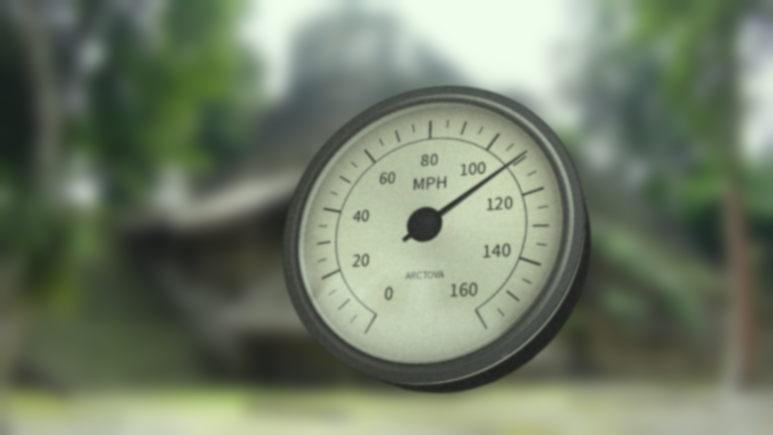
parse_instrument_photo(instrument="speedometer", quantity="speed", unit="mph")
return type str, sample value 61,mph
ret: 110,mph
